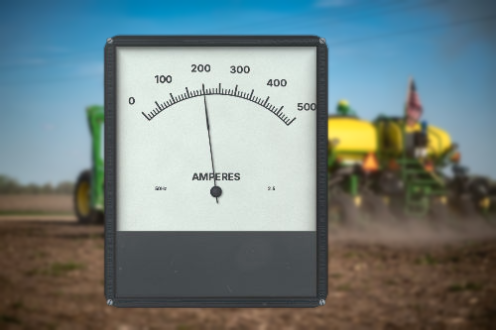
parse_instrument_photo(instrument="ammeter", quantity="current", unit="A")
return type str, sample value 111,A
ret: 200,A
